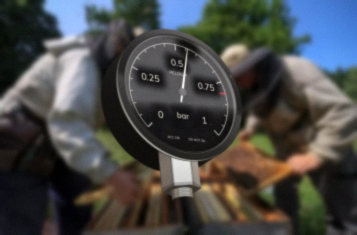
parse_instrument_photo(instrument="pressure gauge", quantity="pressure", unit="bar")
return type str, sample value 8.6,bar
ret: 0.55,bar
